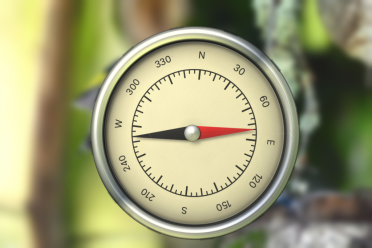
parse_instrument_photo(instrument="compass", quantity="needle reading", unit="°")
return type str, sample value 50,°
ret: 80,°
